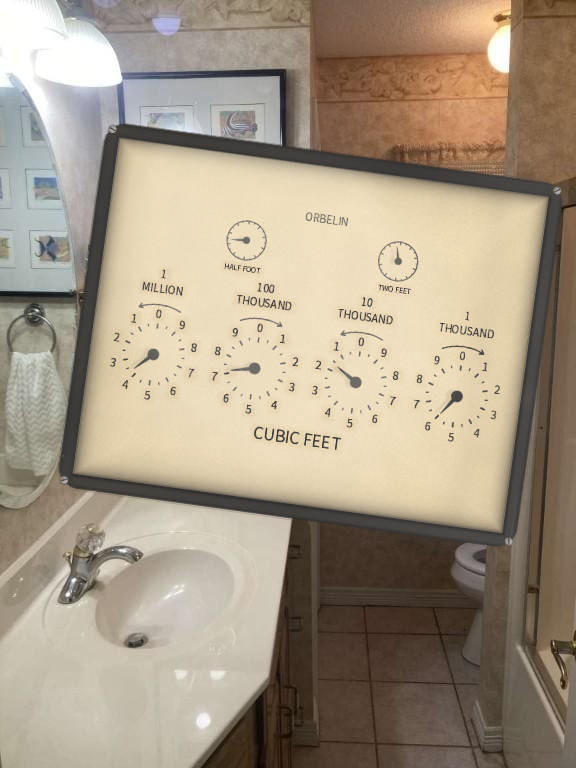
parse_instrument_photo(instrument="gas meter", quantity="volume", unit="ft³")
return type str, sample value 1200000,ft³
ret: 371600,ft³
